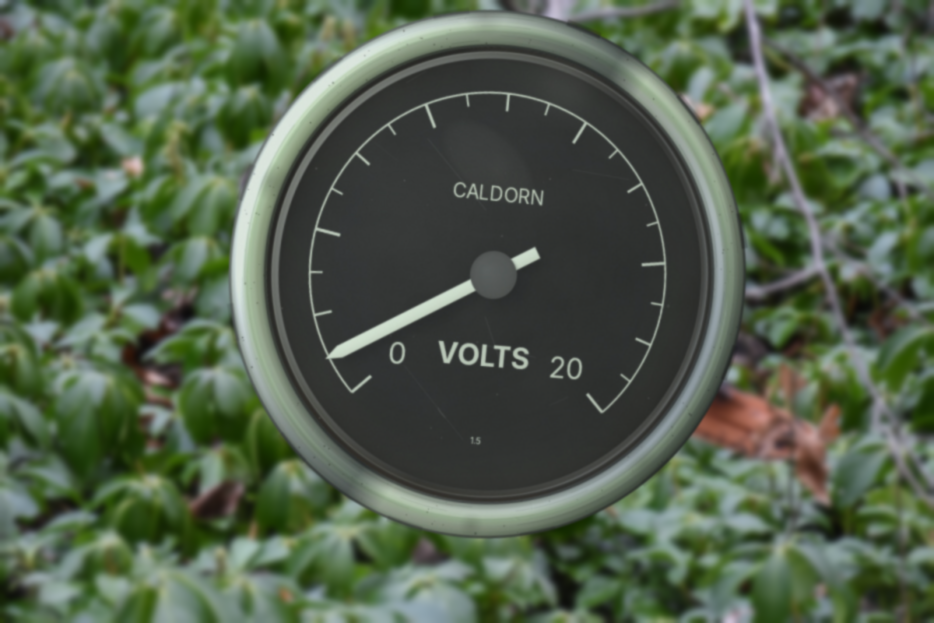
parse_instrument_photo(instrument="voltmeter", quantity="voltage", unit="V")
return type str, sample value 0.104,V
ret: 1,V
